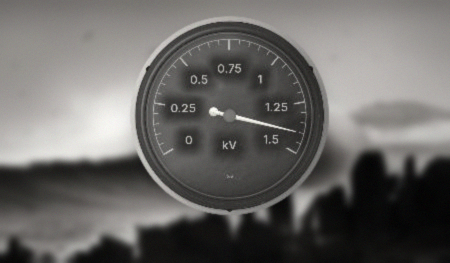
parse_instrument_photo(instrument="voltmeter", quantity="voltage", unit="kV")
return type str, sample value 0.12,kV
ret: 1.4,kV
